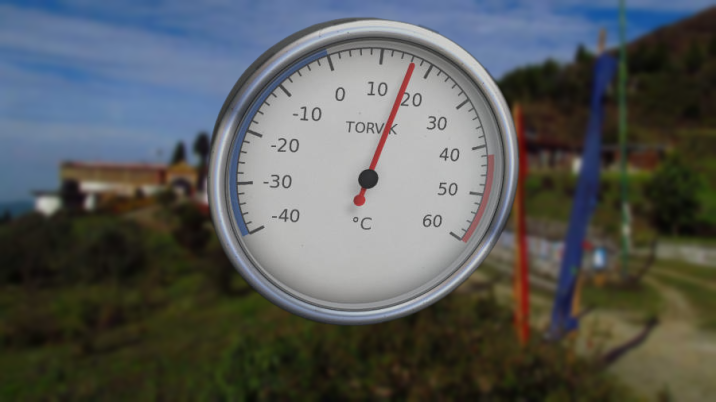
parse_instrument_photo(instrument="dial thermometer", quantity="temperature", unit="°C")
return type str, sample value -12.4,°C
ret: 16,°C
